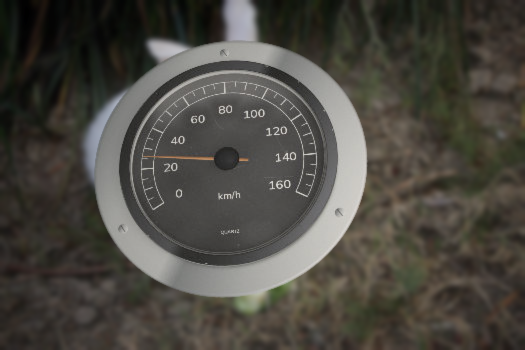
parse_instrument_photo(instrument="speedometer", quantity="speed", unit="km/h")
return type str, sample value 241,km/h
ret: 25,km/h
